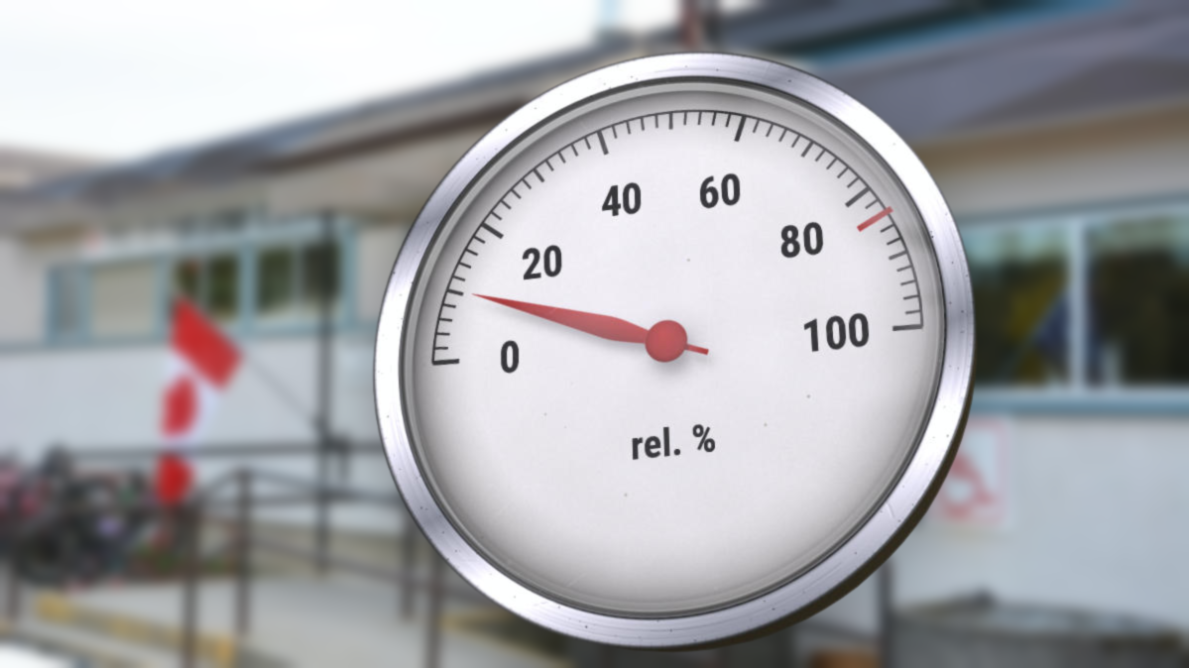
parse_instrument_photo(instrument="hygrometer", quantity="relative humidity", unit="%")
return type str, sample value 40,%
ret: 10,%
